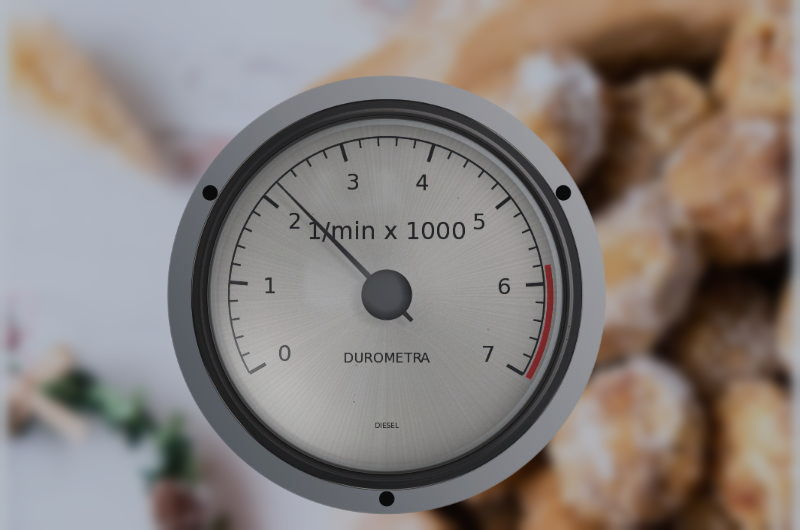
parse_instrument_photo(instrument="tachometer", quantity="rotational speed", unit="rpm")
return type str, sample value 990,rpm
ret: 2200,rpm
